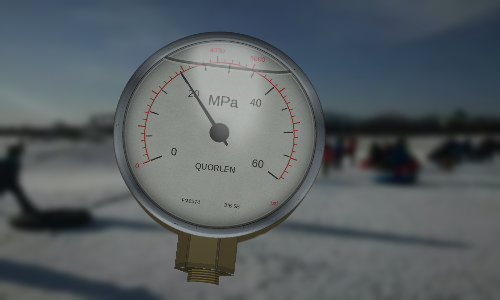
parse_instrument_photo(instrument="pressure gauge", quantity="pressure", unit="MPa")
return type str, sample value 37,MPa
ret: 20,MPa
